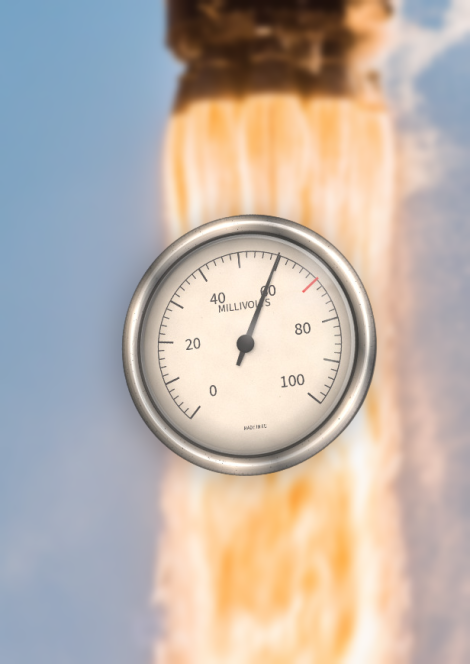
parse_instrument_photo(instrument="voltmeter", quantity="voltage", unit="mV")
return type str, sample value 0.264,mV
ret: 60,mV
